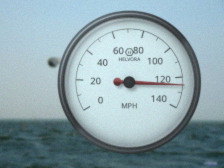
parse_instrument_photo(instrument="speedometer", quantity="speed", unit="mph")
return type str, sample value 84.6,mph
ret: 125,mph
